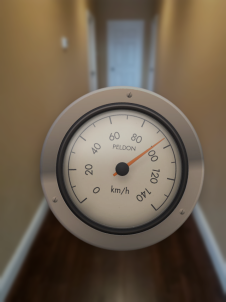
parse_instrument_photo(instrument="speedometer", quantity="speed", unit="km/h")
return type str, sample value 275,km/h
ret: 95,km/h
